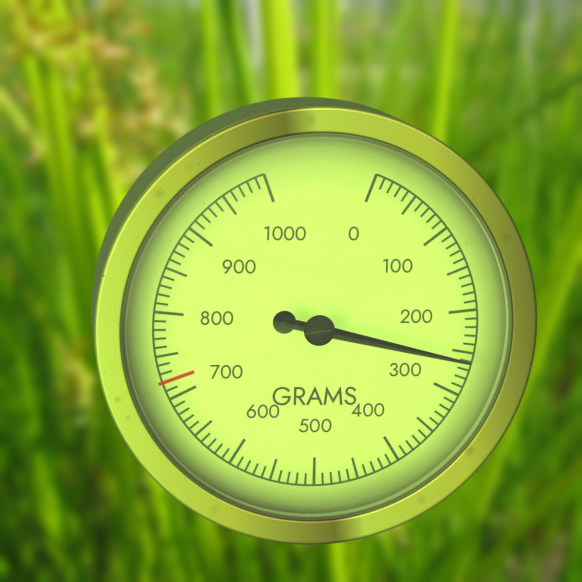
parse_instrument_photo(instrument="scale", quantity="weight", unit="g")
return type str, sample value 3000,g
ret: 260,g
